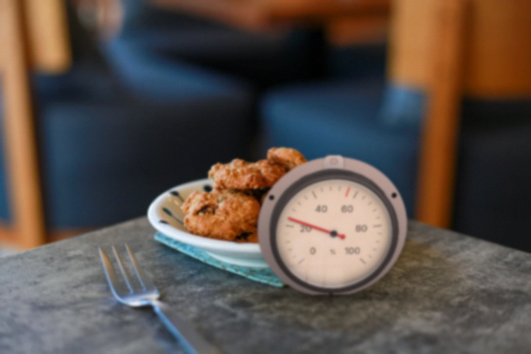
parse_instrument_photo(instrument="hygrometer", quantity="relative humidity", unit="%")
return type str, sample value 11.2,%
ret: 24,%
